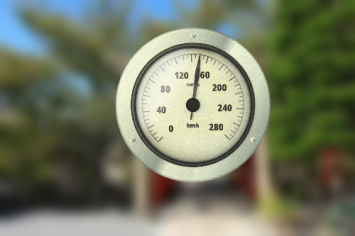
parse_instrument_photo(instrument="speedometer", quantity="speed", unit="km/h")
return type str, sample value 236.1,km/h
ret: 150,km/h
